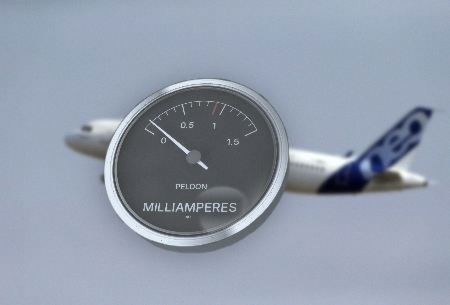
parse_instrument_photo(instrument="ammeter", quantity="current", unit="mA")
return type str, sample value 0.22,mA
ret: 0.1,mA
